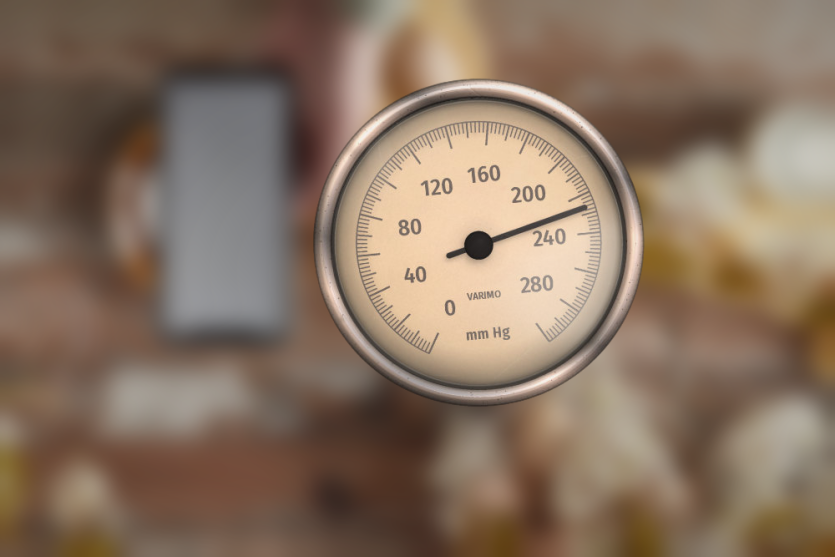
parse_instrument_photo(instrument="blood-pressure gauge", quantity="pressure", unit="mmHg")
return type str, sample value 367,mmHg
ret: 226,mmHg
